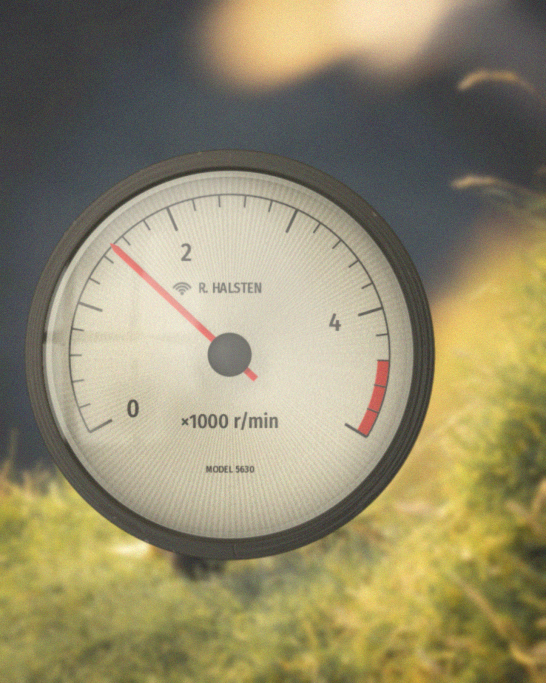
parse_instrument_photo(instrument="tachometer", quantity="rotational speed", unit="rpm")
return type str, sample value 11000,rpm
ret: 1500,rpm
